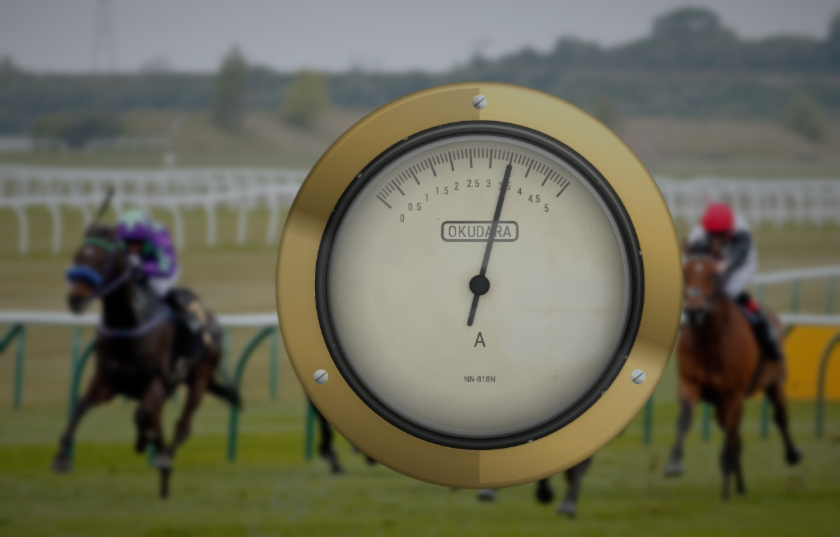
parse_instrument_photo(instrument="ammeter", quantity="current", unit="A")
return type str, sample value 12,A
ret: 3.5,A
